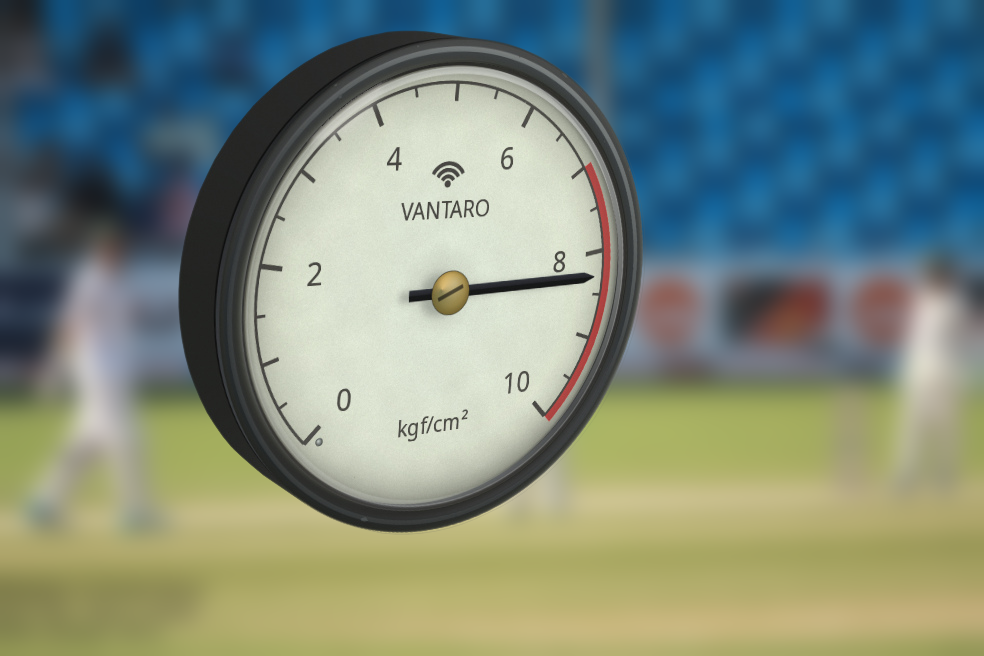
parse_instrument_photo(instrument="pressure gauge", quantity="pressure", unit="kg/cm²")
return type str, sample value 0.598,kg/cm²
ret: 8.25,kg/cm²
